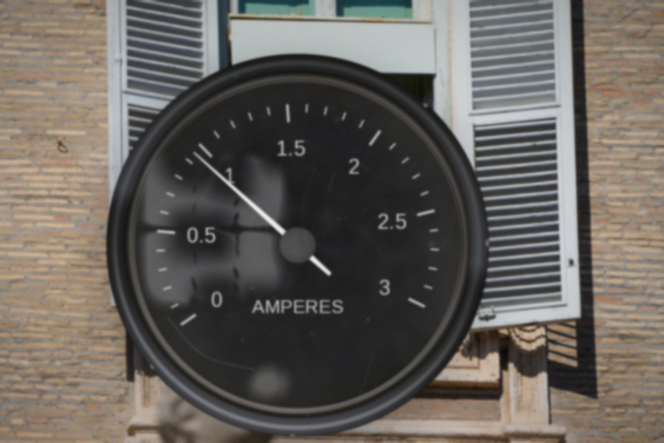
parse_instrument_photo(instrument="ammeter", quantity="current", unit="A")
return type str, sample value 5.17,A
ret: 0.95,A
